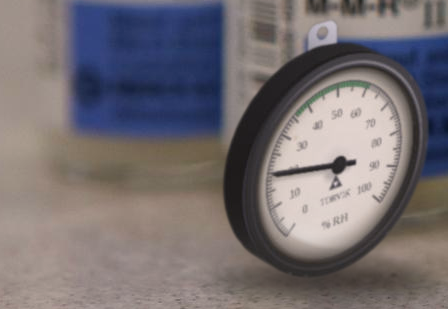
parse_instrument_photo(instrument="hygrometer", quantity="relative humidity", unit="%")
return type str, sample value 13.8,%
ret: 20,%
